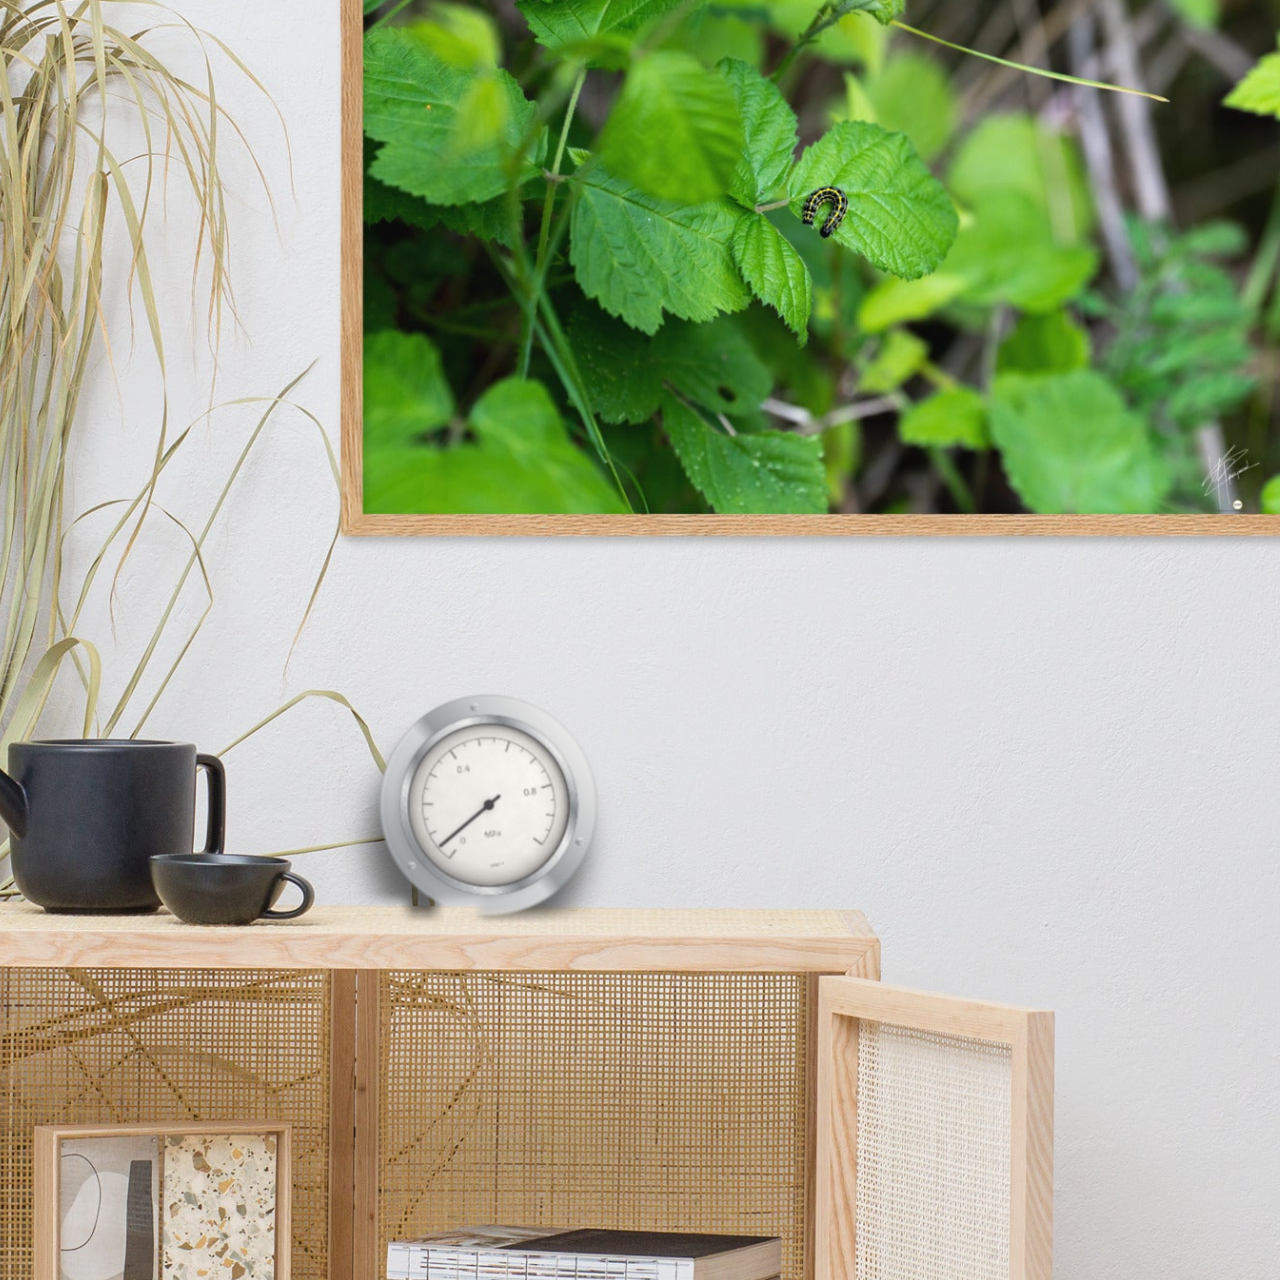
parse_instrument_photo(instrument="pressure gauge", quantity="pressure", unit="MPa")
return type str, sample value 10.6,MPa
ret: 0.05,MPa
